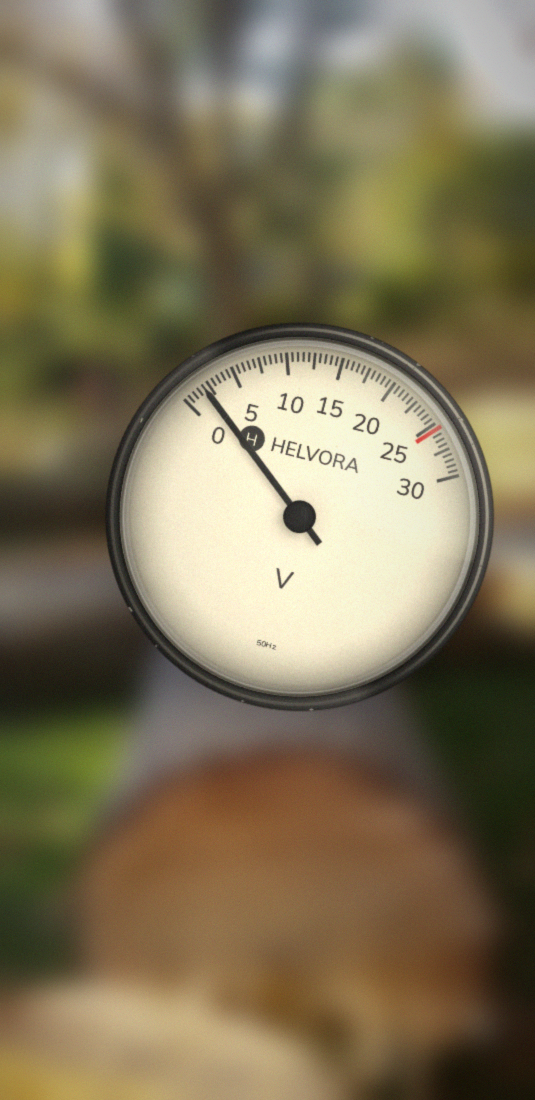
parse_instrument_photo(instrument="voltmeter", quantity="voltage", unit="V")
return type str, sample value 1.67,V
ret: 2,V
